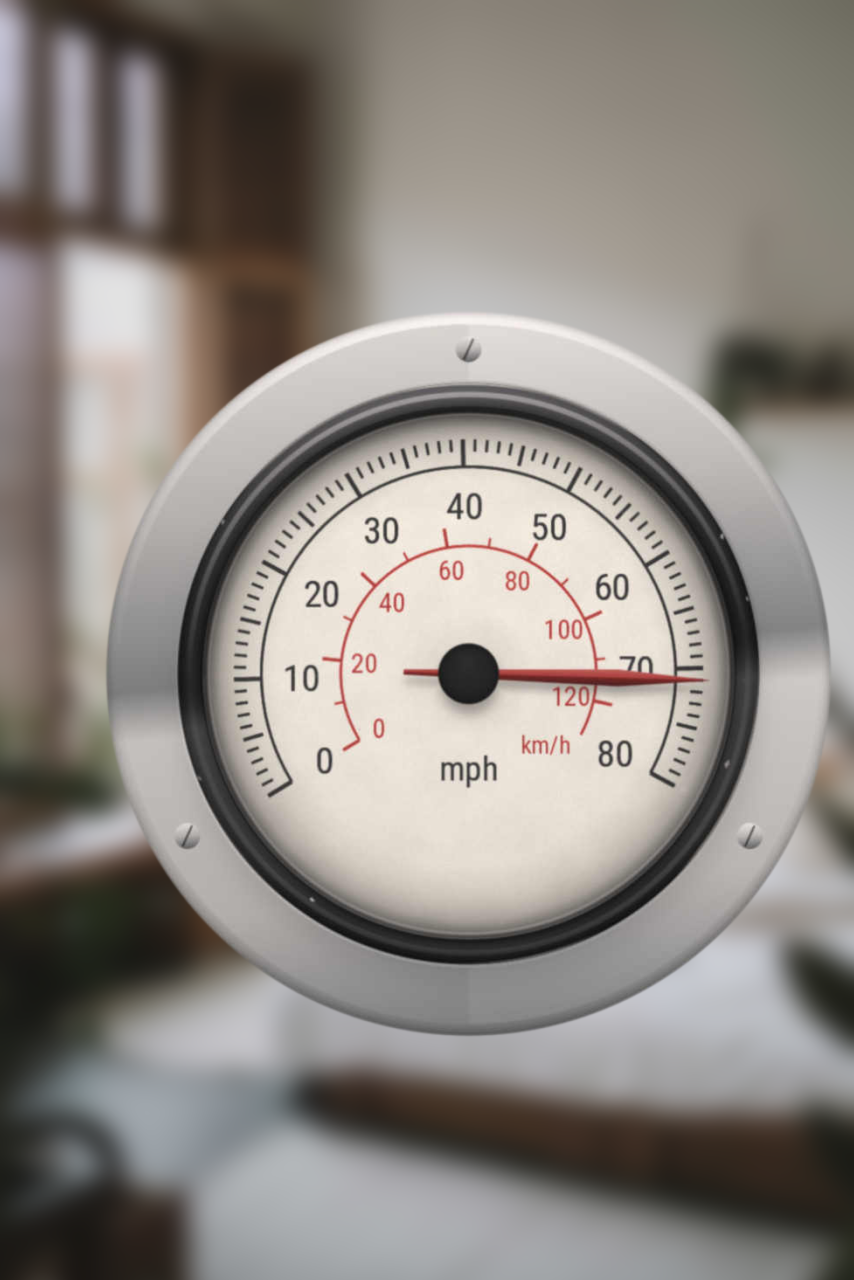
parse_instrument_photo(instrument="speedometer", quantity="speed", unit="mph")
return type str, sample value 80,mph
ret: 71,mph
